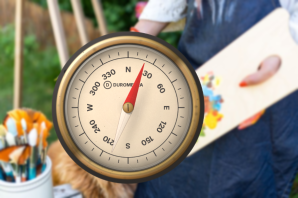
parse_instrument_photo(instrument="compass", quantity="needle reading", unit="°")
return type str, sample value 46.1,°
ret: 20,°
